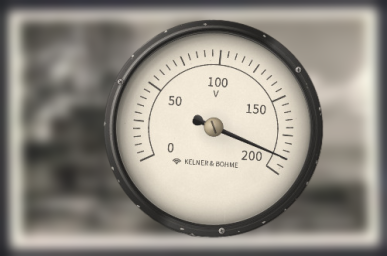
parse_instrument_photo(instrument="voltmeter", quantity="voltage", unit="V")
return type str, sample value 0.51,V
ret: 190,V
